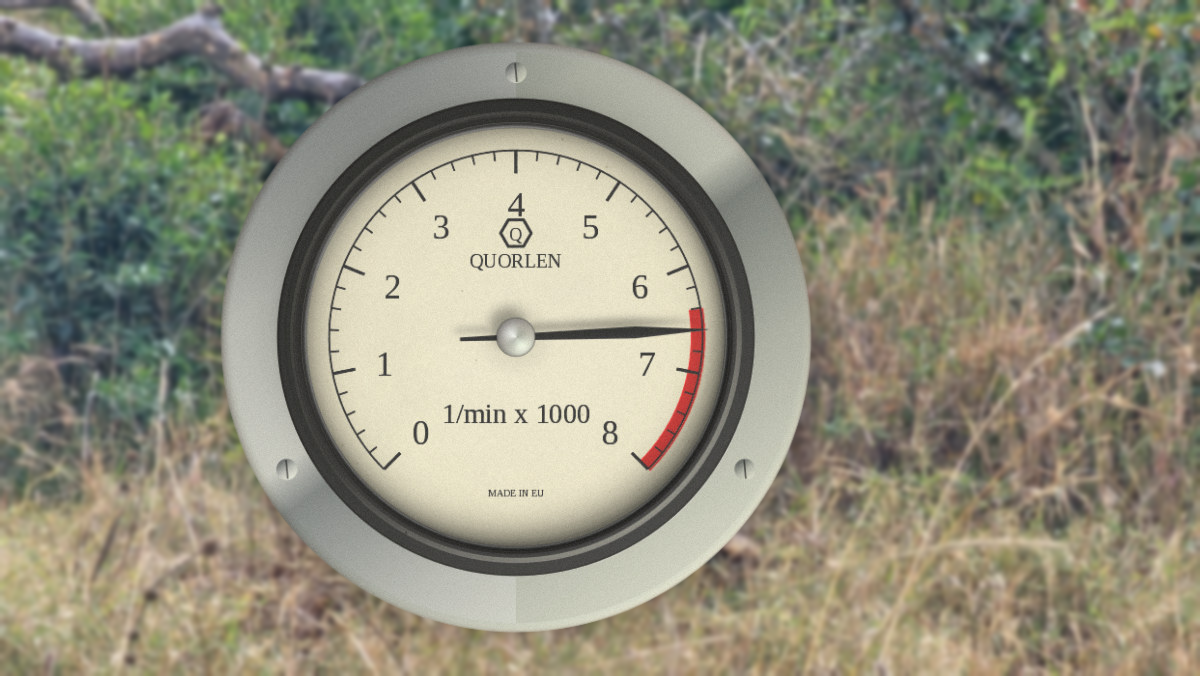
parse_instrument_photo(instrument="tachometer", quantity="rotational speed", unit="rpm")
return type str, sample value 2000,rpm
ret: 6600,rpm
